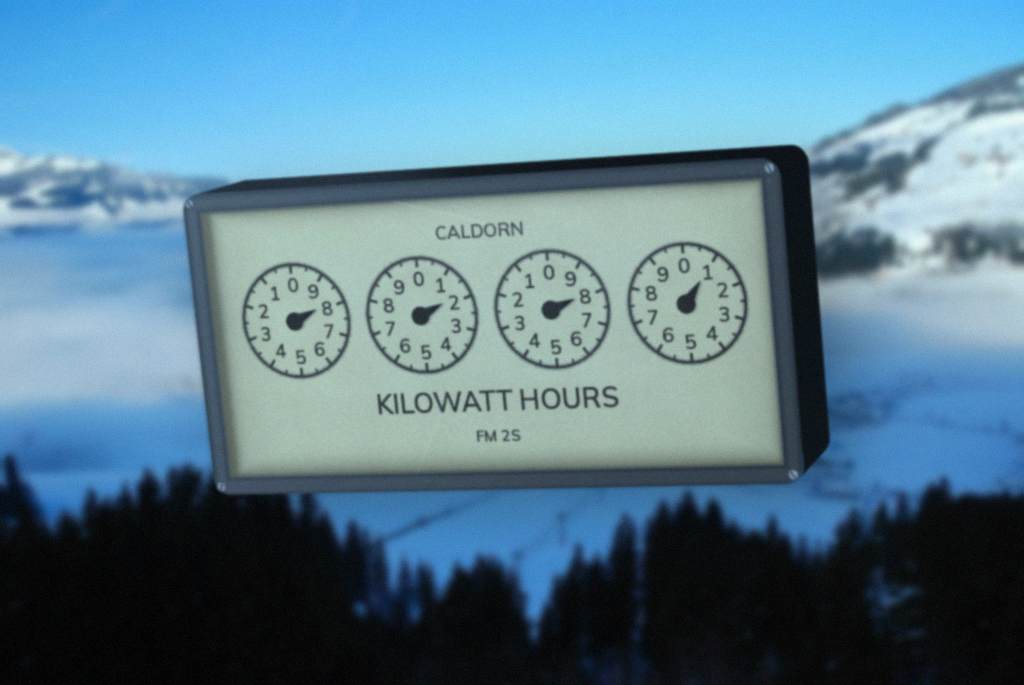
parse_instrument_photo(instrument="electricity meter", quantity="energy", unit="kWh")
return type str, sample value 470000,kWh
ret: 8181,kWh
